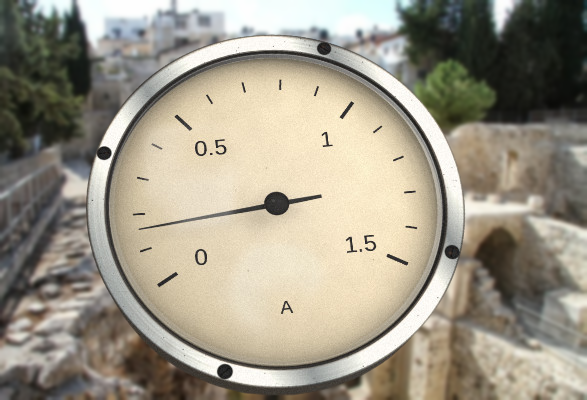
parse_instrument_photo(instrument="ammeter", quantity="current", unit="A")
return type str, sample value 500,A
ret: 0.15,A
